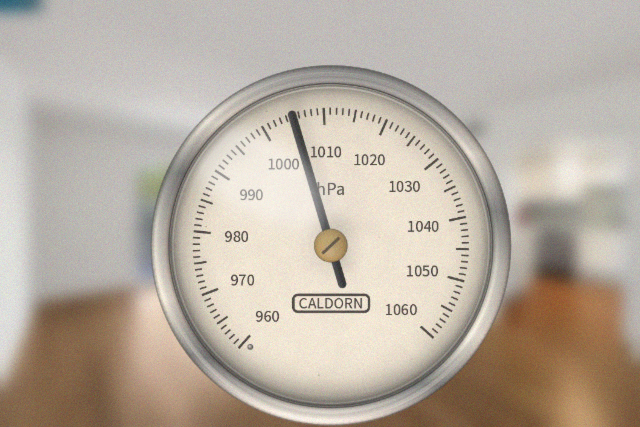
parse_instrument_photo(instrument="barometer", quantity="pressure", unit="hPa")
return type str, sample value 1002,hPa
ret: 1005,hPa
